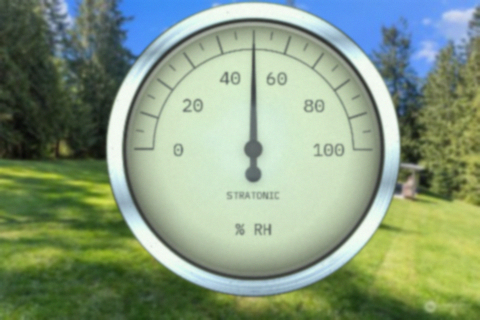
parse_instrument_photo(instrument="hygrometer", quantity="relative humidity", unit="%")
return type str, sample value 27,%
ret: 50,%
